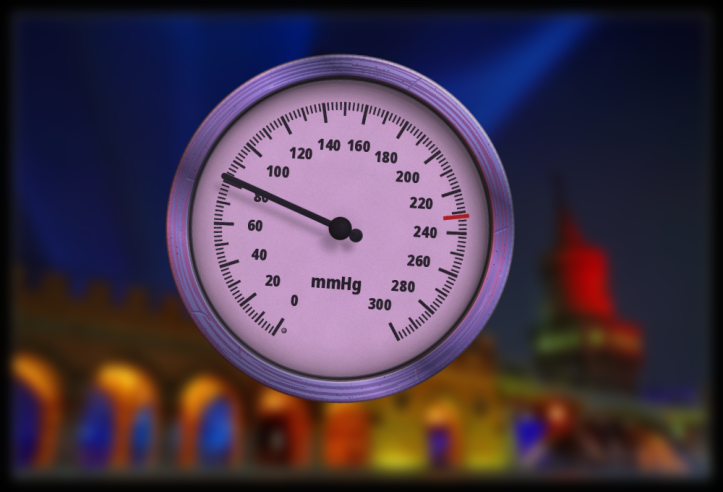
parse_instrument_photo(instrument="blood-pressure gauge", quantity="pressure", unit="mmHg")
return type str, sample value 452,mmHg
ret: 82,mmHg
